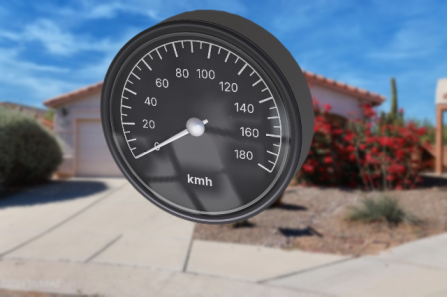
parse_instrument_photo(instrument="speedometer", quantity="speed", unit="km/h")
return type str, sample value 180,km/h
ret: 0,km/h
